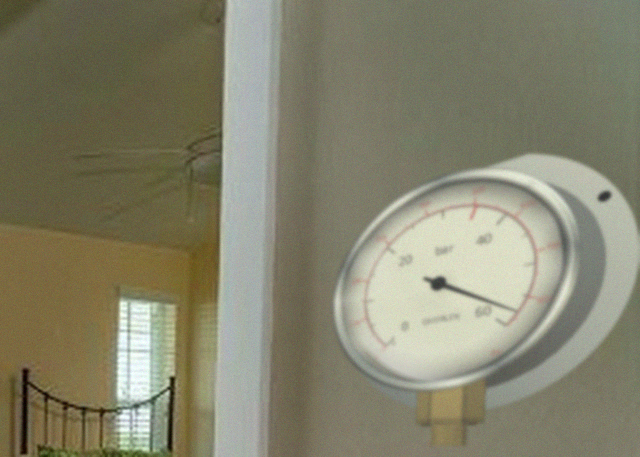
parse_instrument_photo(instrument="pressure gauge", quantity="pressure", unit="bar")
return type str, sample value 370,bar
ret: 57.5,bar
